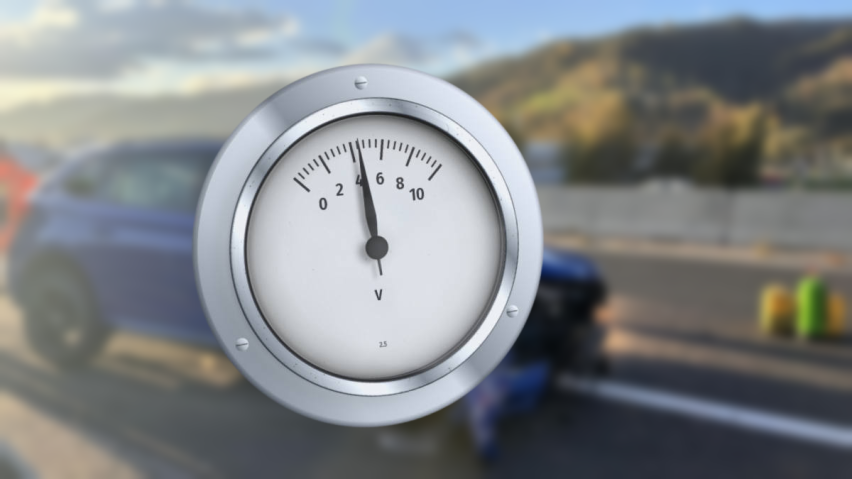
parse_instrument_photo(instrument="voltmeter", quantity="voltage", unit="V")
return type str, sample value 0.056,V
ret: 4.4,V
